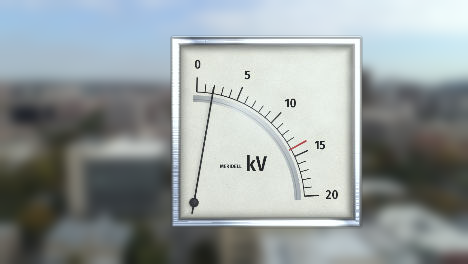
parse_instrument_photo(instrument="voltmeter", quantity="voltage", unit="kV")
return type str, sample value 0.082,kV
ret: 2,kV
